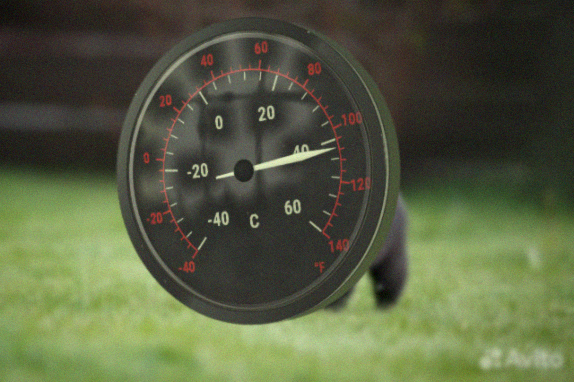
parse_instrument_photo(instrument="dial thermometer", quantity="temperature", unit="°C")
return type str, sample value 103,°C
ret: 42,°C
